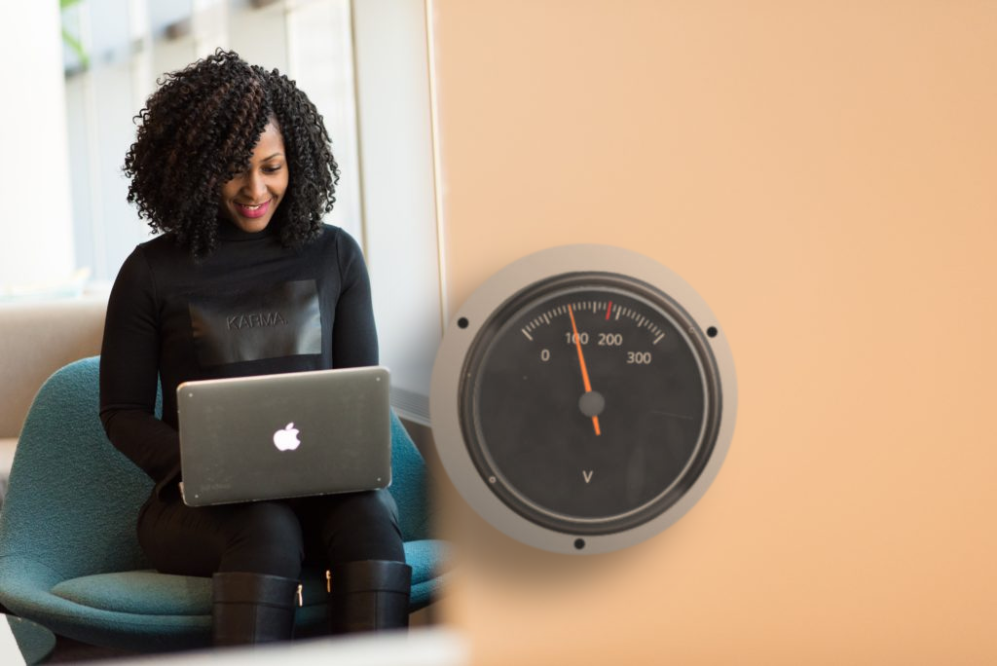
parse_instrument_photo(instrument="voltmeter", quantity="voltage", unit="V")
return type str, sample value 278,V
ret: 100,V
